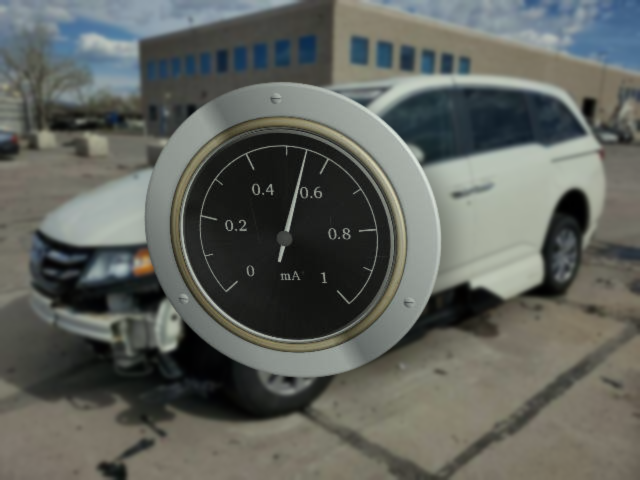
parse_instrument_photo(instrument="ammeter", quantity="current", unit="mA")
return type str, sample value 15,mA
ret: 0.55,mA
